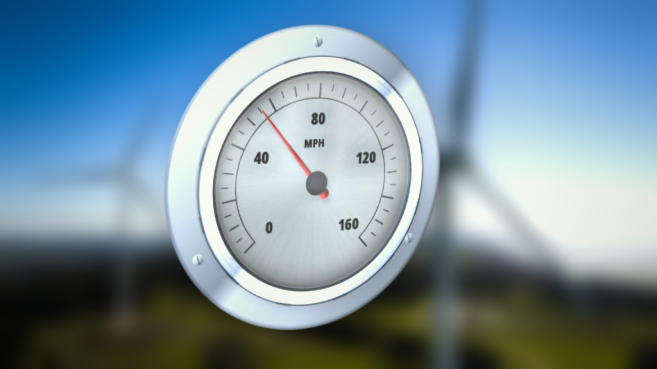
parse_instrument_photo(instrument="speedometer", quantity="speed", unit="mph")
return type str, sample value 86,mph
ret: 55,mph
